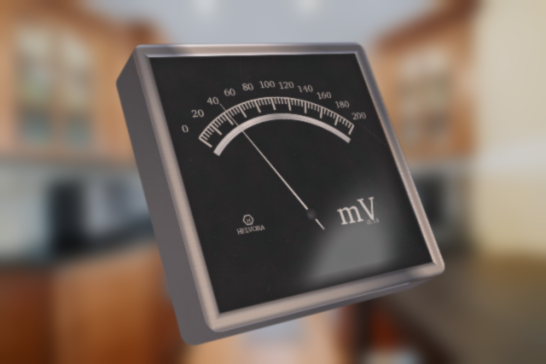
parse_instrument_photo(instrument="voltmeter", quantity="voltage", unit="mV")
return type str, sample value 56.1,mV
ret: 40,mV
